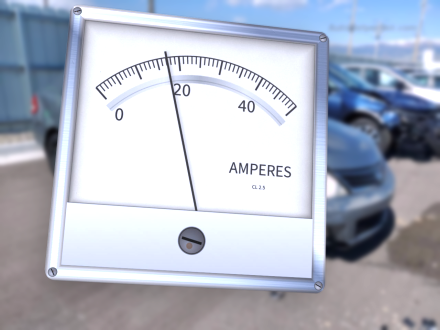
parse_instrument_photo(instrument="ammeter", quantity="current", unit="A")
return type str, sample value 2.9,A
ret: 17,A
